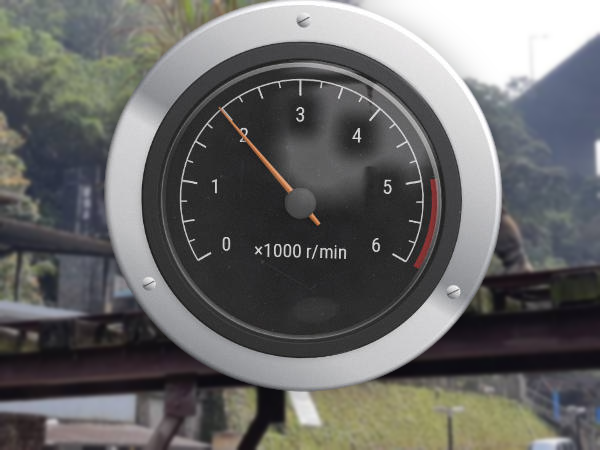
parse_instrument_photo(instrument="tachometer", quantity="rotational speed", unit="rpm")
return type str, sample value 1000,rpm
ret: 2000,rpm
